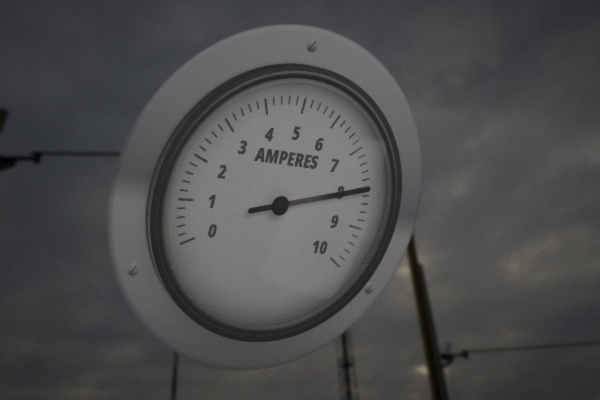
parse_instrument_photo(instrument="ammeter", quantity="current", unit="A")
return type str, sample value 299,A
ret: 8,A
